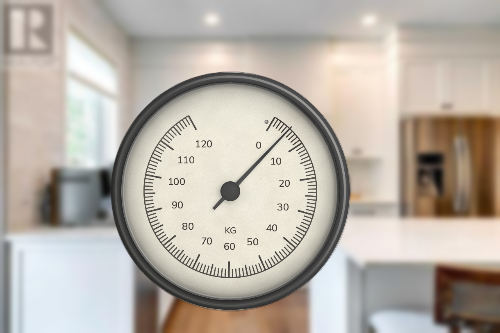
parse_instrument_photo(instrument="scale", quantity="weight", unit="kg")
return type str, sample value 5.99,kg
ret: 5,kg
